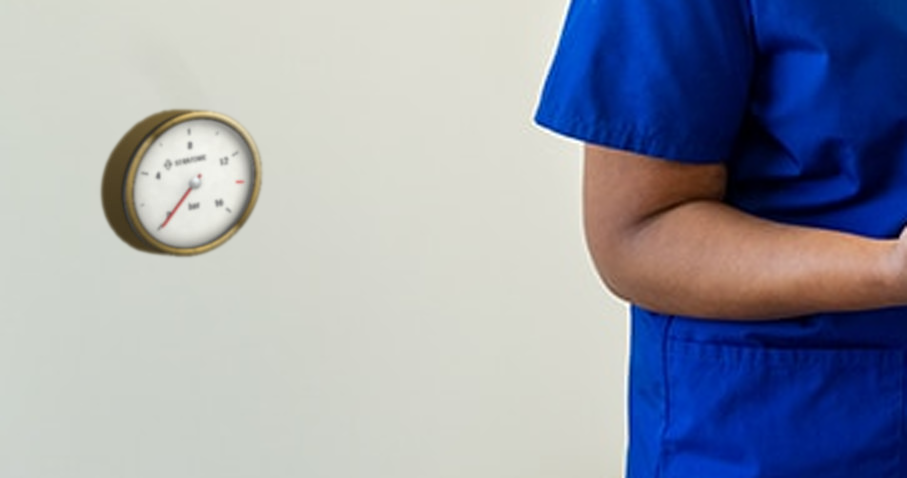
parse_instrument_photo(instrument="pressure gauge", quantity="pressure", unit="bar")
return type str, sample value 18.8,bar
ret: 0,bar
